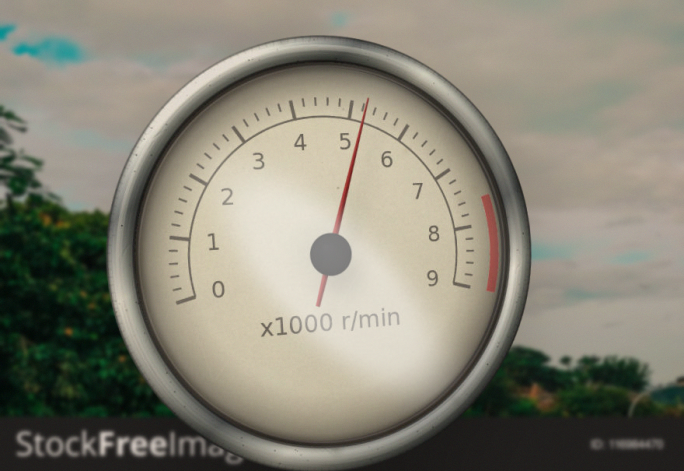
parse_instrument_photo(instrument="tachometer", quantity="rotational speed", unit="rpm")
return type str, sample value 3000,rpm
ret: 5200,rpm
